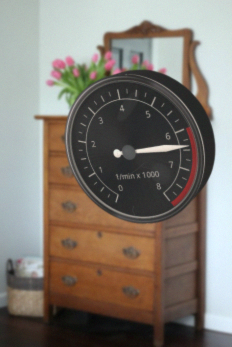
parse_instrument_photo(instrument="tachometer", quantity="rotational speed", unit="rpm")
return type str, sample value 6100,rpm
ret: 6375,rpm
